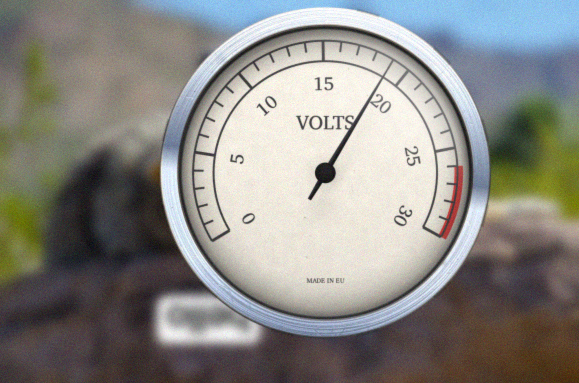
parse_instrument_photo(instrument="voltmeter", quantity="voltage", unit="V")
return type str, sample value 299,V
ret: 19,V
